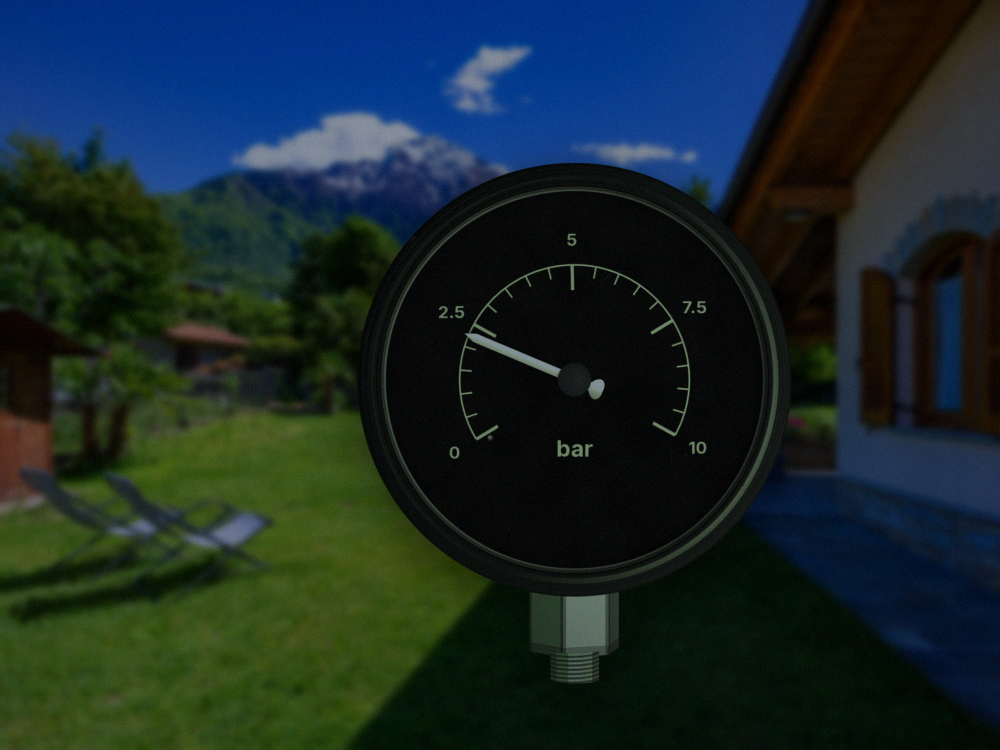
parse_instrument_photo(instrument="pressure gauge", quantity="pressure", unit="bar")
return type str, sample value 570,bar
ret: 2.25,bar
